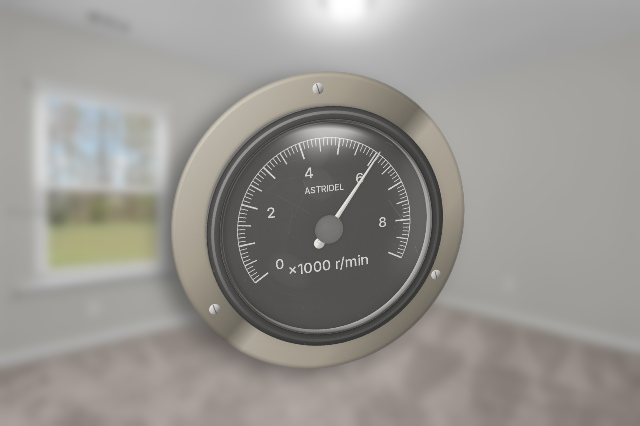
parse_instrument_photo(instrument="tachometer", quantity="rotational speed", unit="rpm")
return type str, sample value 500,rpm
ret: 6000,rpm
